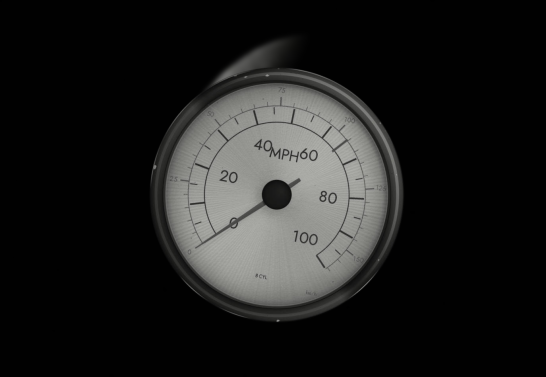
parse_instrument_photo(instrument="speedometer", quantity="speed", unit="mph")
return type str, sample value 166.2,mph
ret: 0,mph
